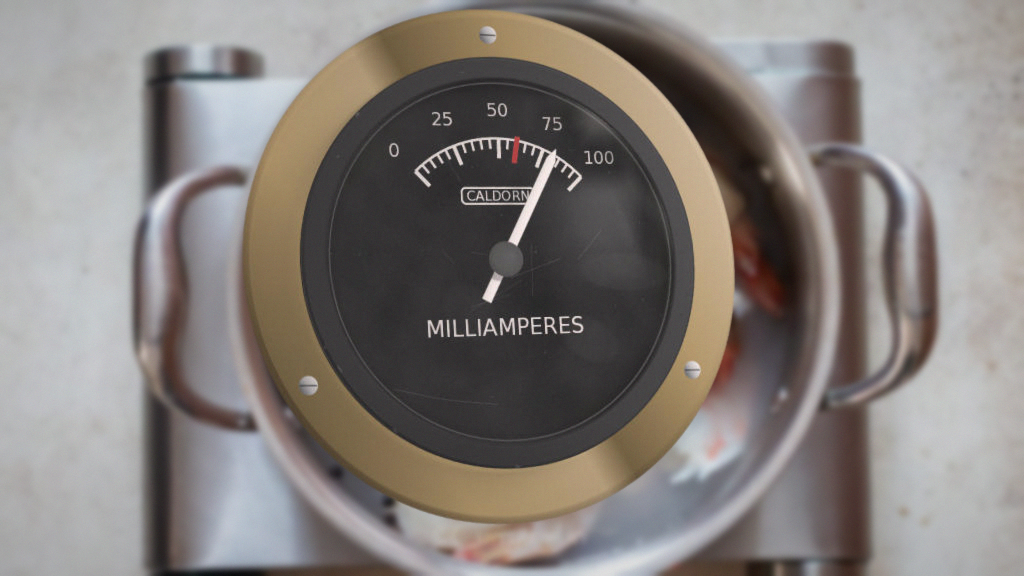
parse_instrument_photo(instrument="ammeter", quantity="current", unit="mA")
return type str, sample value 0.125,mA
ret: 80,mA
